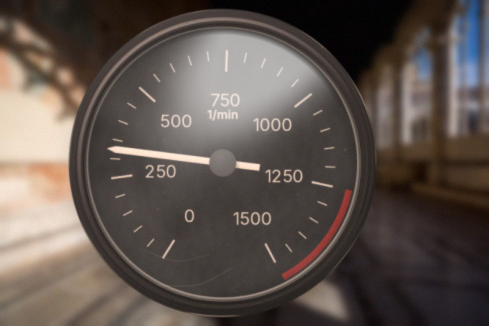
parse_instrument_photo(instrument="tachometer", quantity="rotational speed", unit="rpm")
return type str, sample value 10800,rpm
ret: 325,rpm
